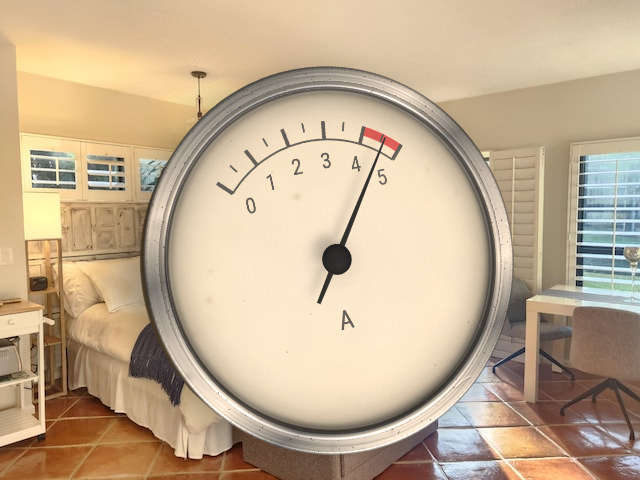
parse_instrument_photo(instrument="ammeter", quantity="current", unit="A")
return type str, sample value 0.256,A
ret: 4.5,A
